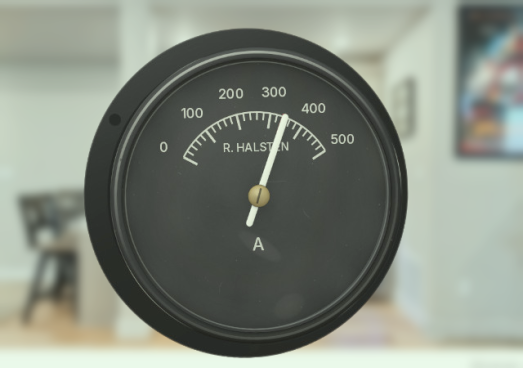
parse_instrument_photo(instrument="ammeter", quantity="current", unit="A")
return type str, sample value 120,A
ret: 340,A
